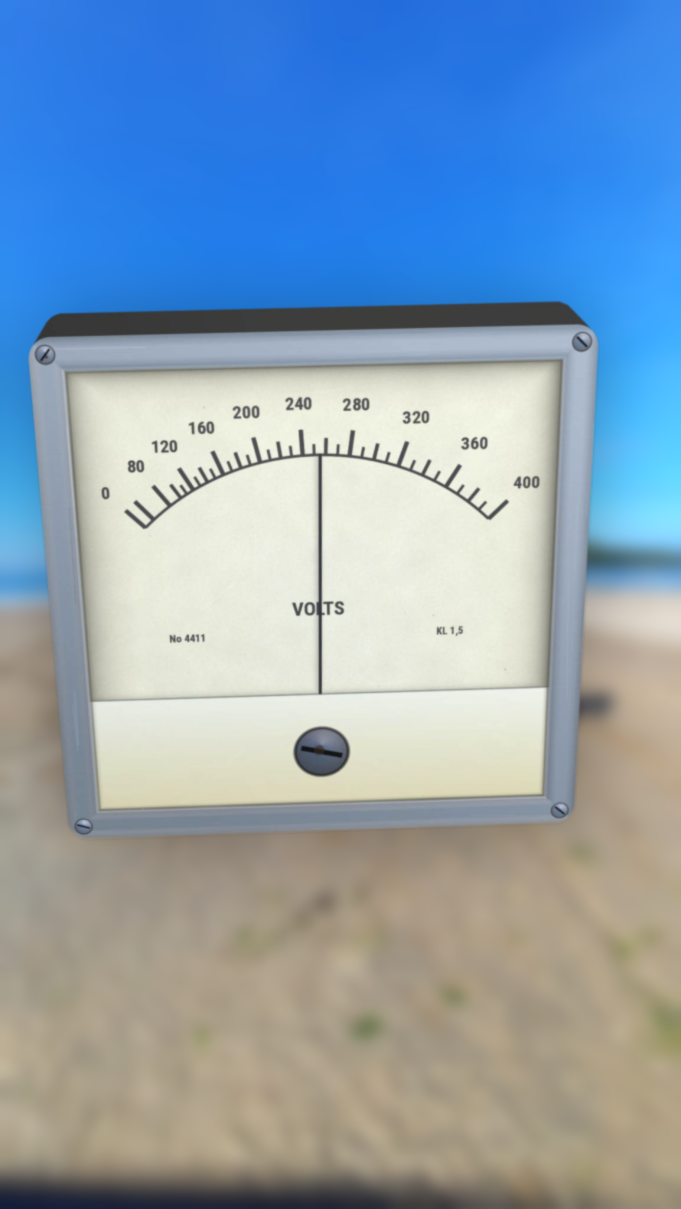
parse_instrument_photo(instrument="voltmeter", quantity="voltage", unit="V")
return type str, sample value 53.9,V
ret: 255,V
